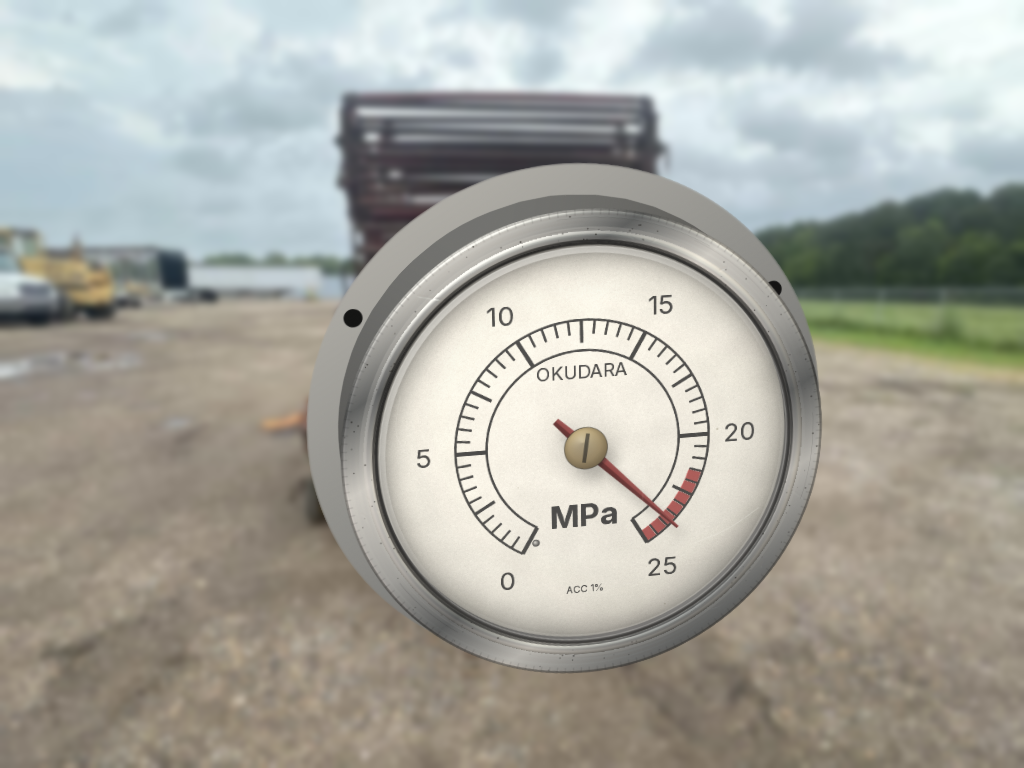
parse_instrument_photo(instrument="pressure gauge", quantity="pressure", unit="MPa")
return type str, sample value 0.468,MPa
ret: 23.75,MPa
